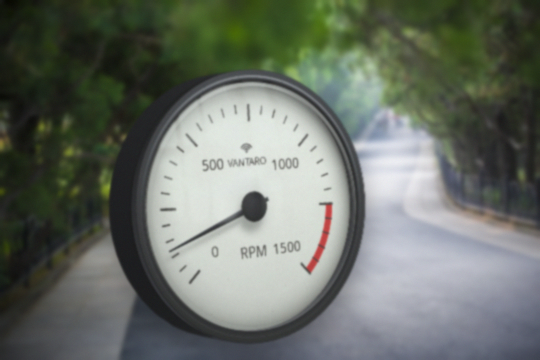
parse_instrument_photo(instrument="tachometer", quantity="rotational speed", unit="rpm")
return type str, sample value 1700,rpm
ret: 125,rpm
